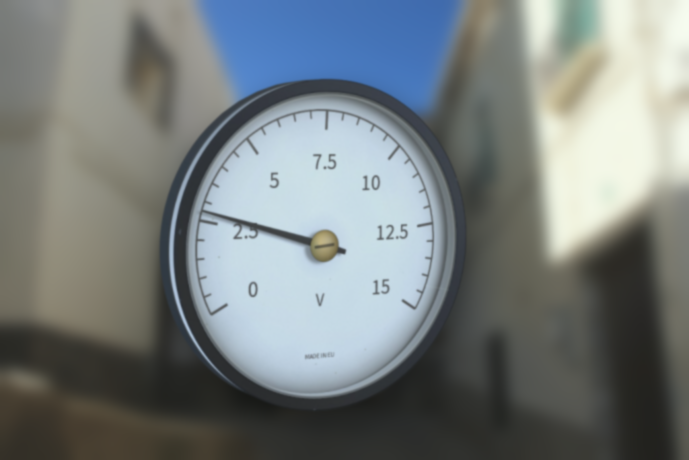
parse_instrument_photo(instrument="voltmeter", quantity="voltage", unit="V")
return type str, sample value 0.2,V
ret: 2.75,V
